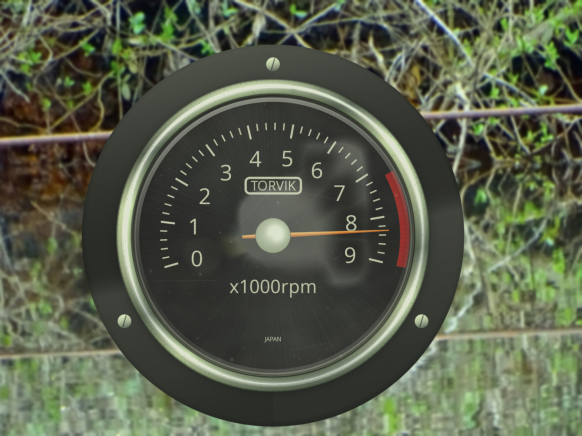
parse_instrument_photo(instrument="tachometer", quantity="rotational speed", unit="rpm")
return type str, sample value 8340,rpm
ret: 8300,rpm
